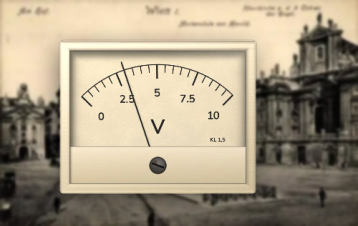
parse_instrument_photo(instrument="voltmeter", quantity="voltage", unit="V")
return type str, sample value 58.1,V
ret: 3,V
